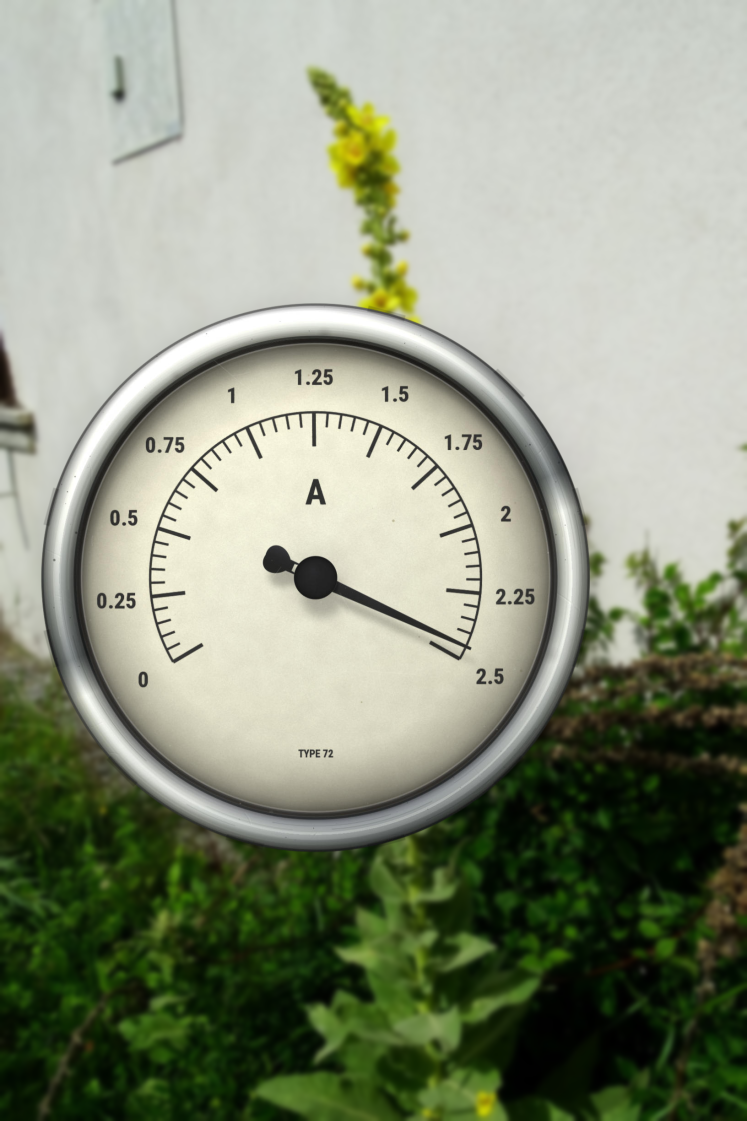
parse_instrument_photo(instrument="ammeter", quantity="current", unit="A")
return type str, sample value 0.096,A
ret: 2.45,A
